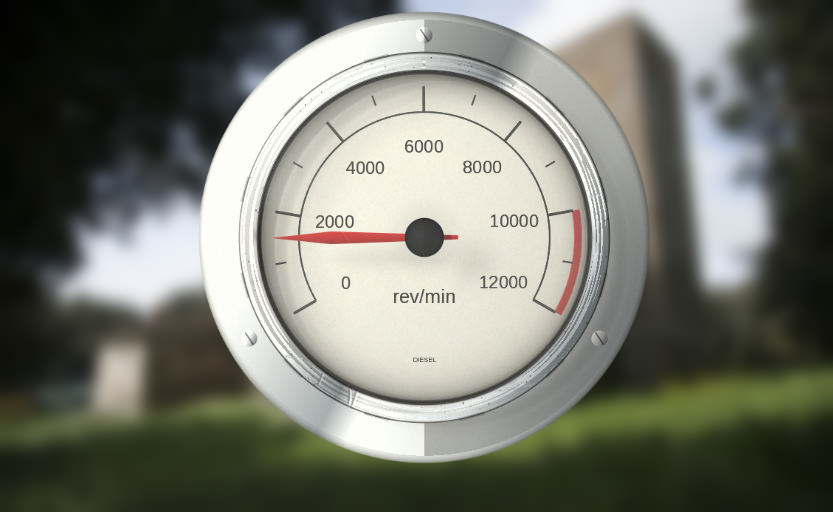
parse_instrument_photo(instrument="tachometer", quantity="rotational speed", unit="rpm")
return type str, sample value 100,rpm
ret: 1500,rpm
